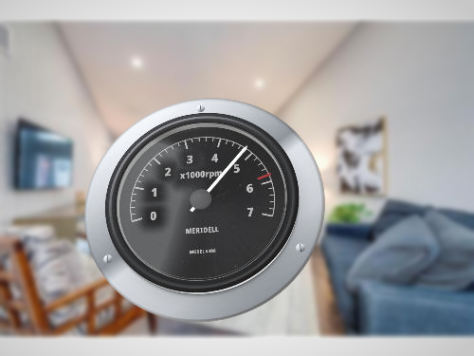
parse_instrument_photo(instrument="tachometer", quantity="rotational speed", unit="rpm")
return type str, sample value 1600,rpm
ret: 4800,rpm
